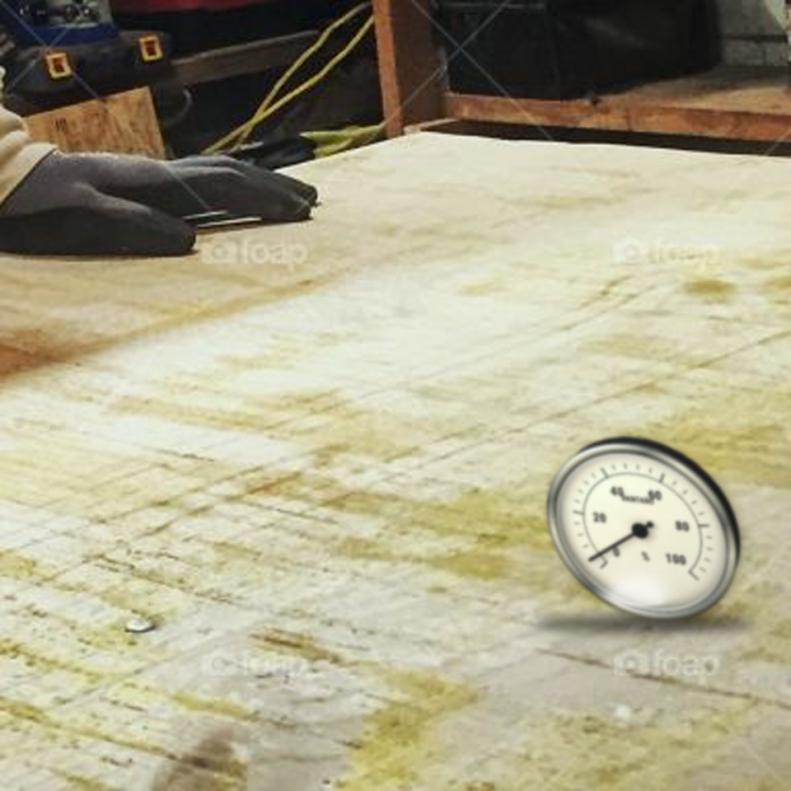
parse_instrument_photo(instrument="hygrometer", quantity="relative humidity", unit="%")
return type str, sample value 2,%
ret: 4,%
